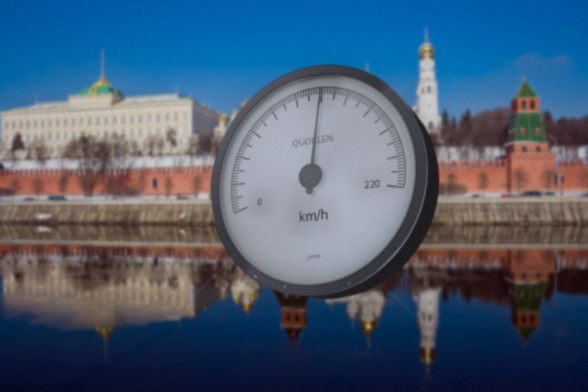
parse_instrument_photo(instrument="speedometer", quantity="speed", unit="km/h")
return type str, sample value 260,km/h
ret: 120,km/h
